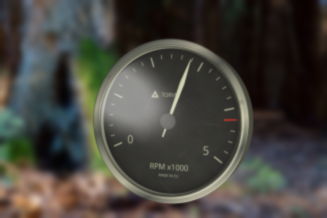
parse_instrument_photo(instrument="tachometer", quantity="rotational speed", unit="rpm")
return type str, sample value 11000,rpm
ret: 2800,rpm
